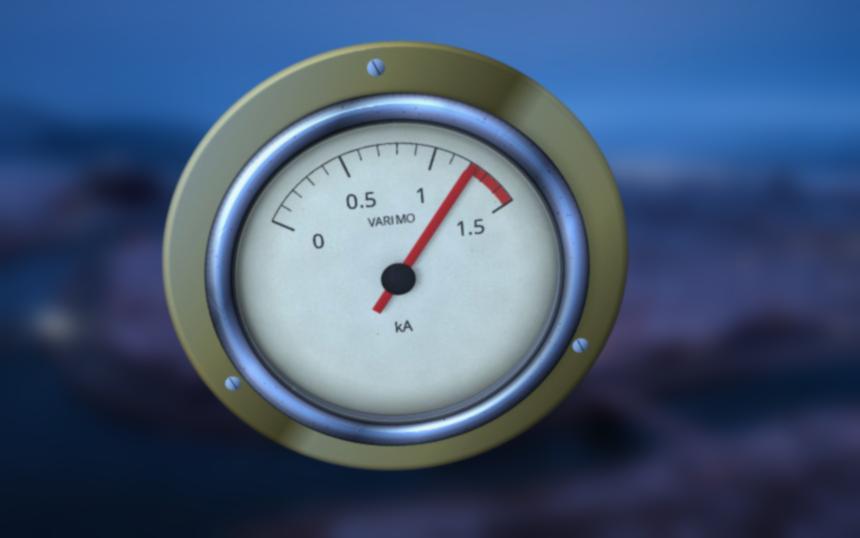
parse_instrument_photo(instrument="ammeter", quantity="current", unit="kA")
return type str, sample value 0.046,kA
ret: 1.2,kA
